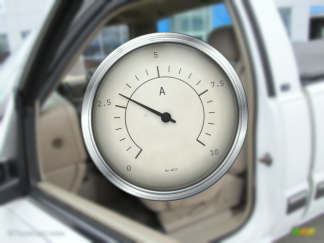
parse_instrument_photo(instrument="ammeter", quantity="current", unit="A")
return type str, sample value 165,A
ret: 3,A
